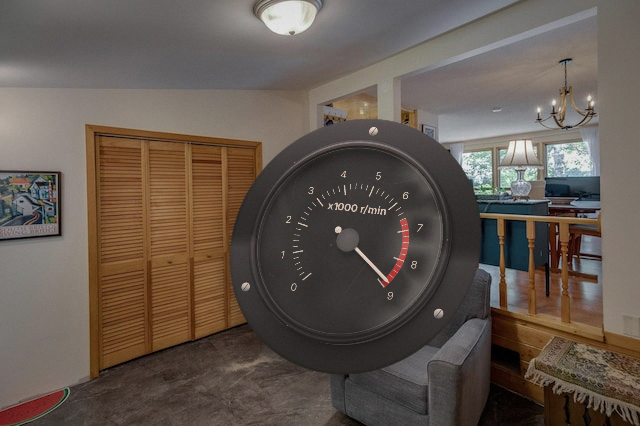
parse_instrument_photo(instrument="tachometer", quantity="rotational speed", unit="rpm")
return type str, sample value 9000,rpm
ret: 8800,rpm
